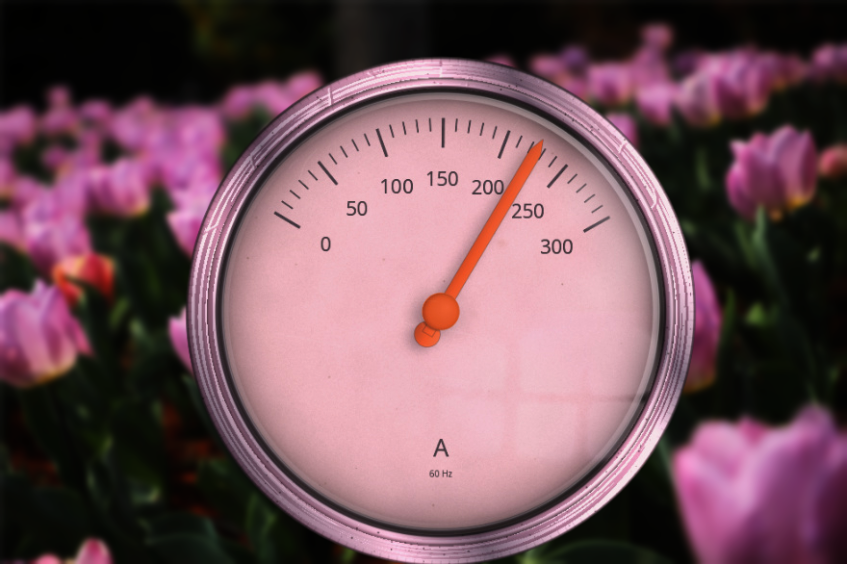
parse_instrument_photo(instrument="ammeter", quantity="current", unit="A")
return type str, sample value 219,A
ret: 225,A
